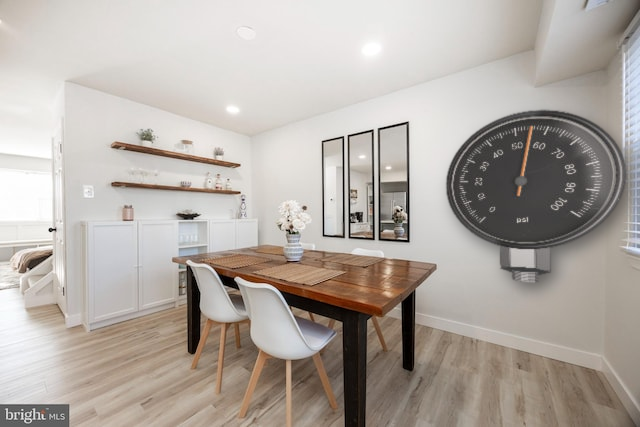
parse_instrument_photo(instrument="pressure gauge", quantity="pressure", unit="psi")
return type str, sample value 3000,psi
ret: 55,psi
